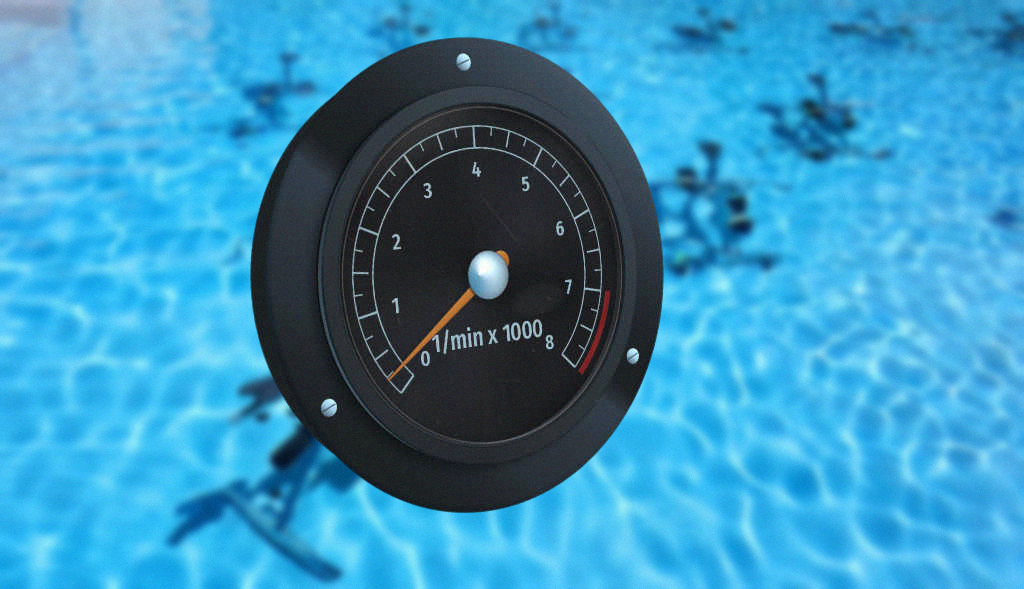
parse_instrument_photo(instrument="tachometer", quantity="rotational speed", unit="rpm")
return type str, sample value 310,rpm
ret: 250,rpm
